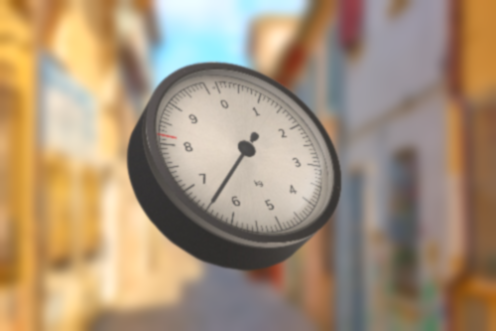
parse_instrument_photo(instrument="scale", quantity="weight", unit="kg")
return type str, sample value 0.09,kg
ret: 6.5,kg
